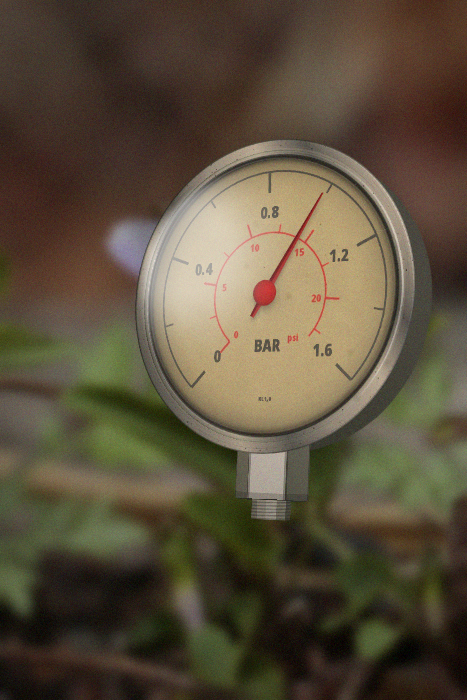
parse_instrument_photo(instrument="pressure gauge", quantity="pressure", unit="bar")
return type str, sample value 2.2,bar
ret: 1,bar
